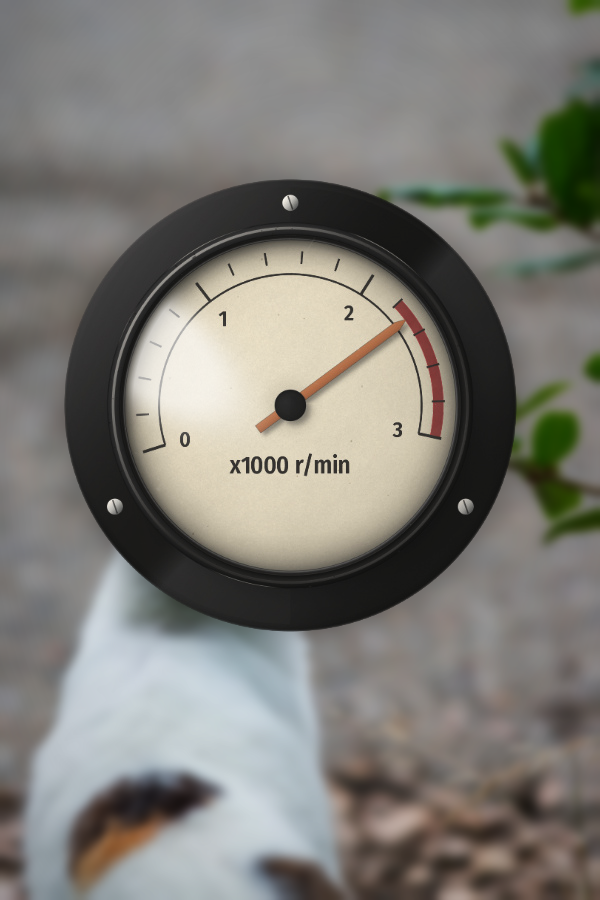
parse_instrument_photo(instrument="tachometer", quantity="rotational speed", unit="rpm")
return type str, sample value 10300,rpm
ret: 2300,rpm
